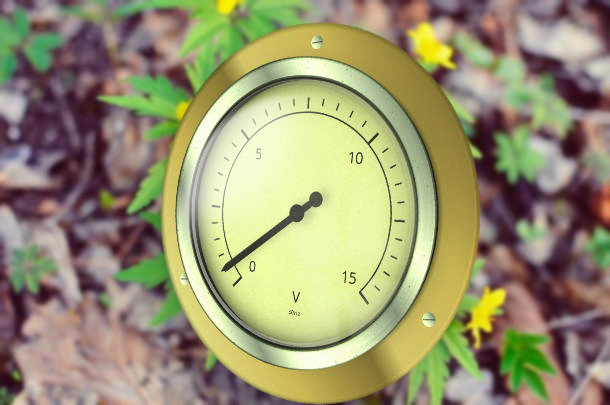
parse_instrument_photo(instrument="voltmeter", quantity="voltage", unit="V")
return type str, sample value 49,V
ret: 0.5,V
